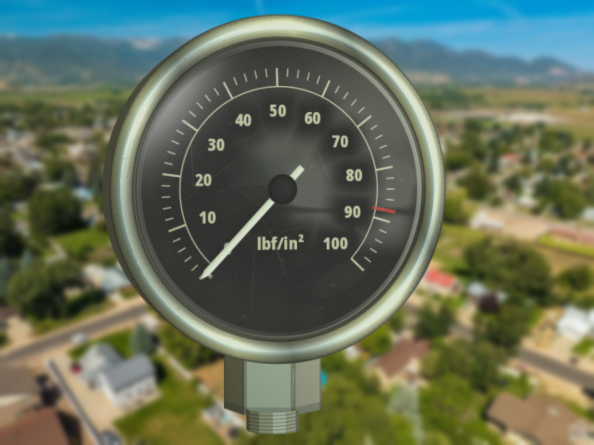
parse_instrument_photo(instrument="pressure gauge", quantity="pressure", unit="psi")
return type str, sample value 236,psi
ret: 0,psi
